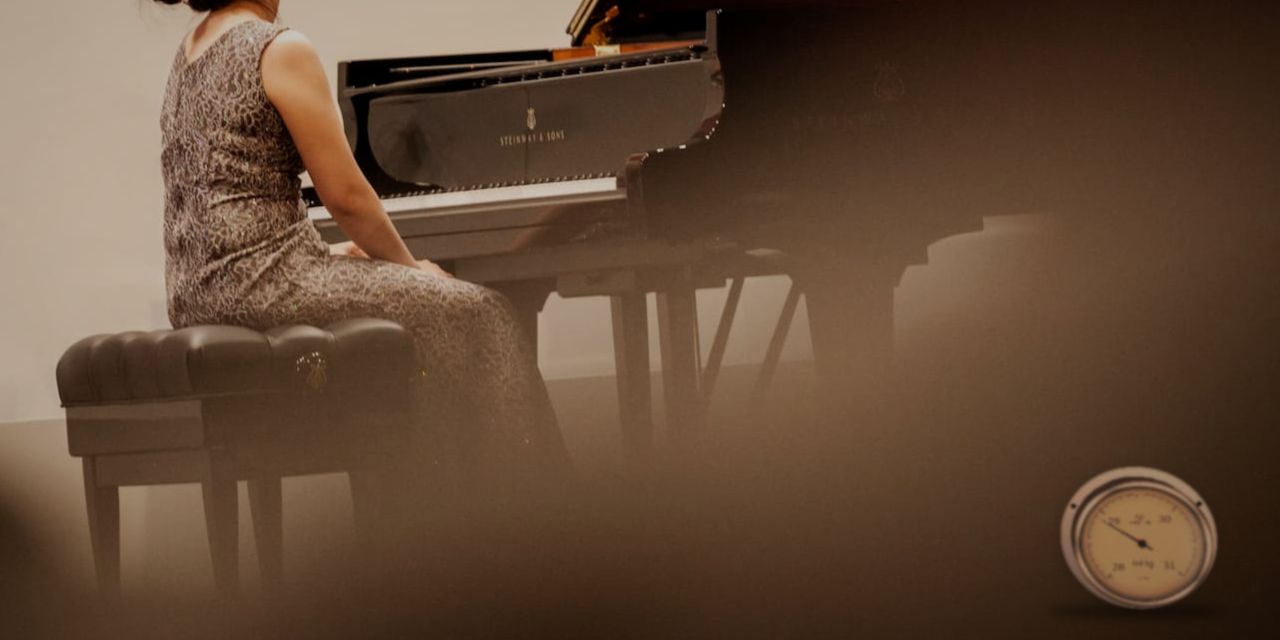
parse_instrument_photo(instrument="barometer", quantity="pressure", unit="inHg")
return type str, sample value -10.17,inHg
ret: 28.9,inHg
